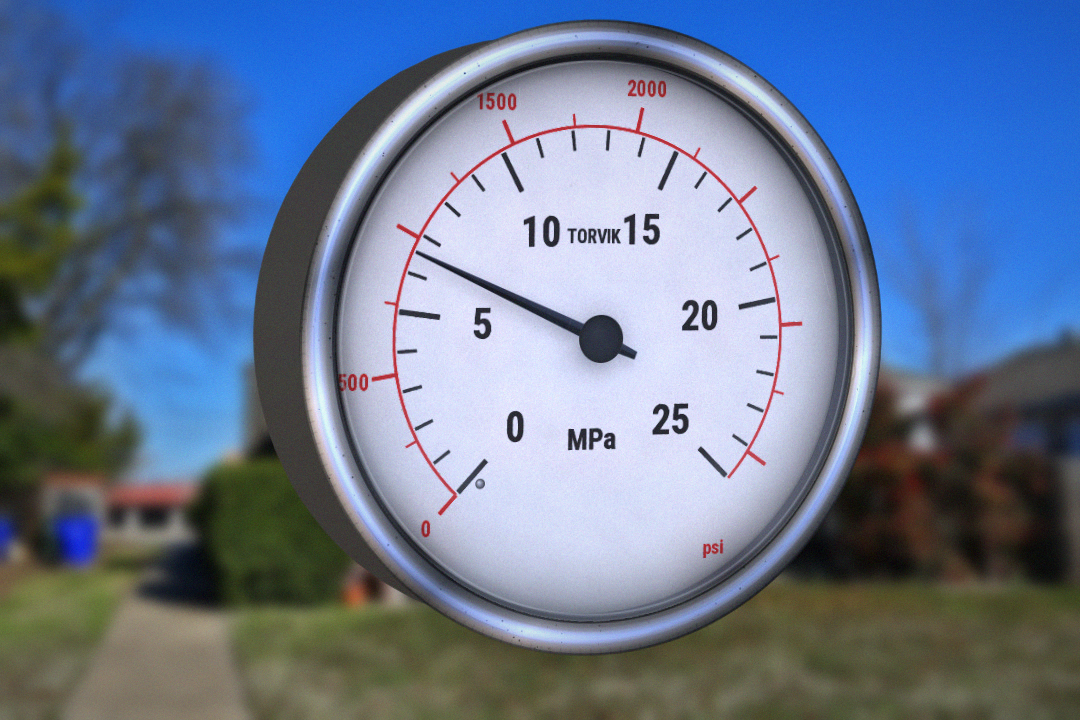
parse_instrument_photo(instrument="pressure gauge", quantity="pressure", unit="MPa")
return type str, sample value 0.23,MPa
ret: 6.5,MPa
